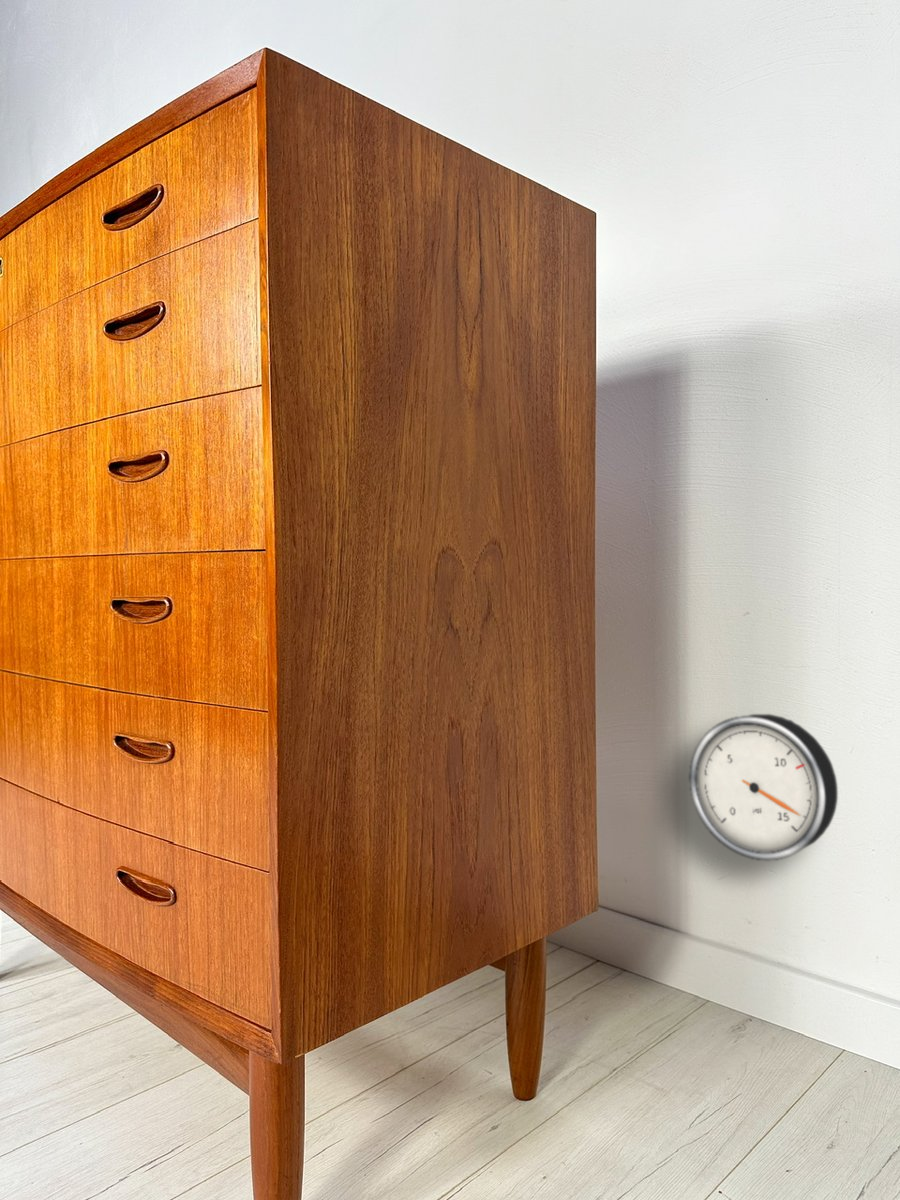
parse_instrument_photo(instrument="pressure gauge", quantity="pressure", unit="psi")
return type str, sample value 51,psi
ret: 14,psi
